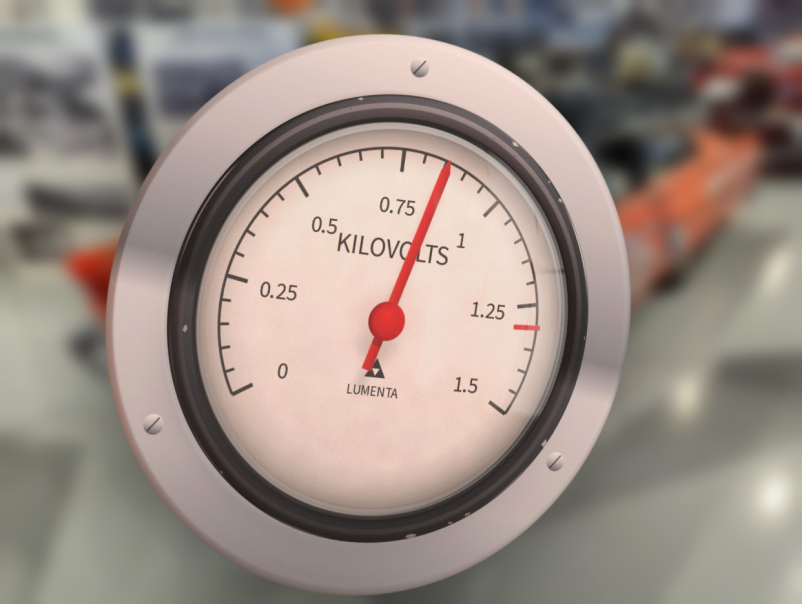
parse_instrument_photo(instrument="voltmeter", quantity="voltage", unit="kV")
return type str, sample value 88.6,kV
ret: 0.85,kV
